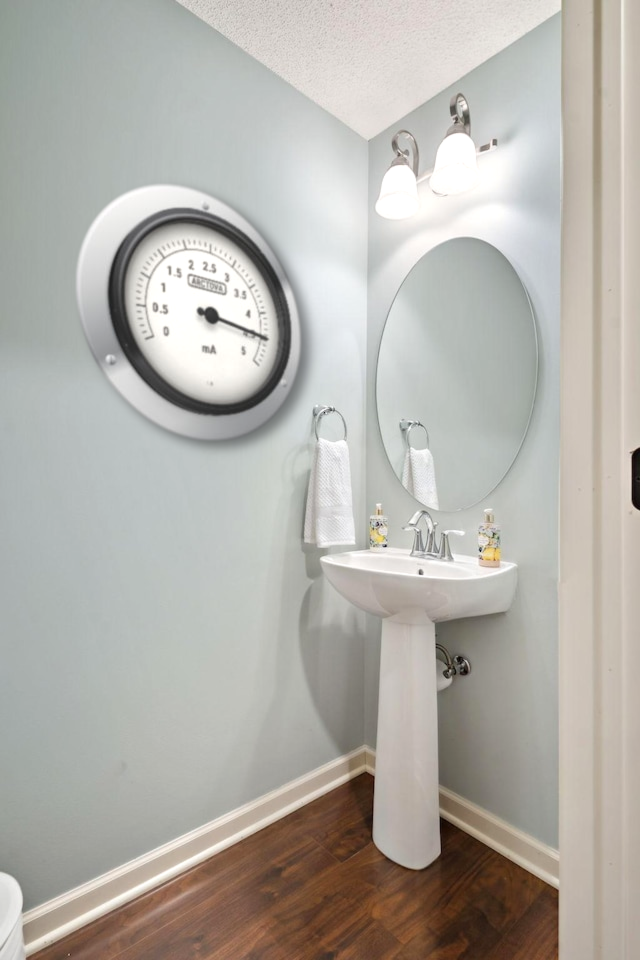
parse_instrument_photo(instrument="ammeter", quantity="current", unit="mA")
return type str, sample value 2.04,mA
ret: 4.5,mA
